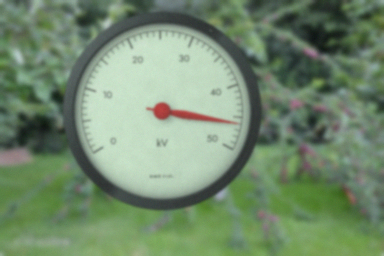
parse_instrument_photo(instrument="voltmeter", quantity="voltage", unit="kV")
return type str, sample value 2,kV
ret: 46,kV
